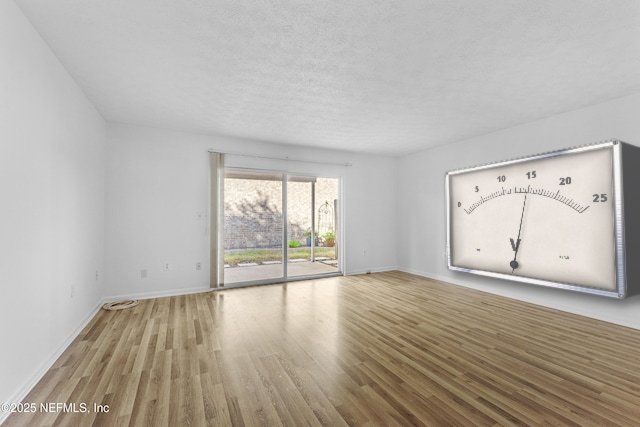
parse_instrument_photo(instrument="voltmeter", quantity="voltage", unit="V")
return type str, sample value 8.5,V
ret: 15,V
